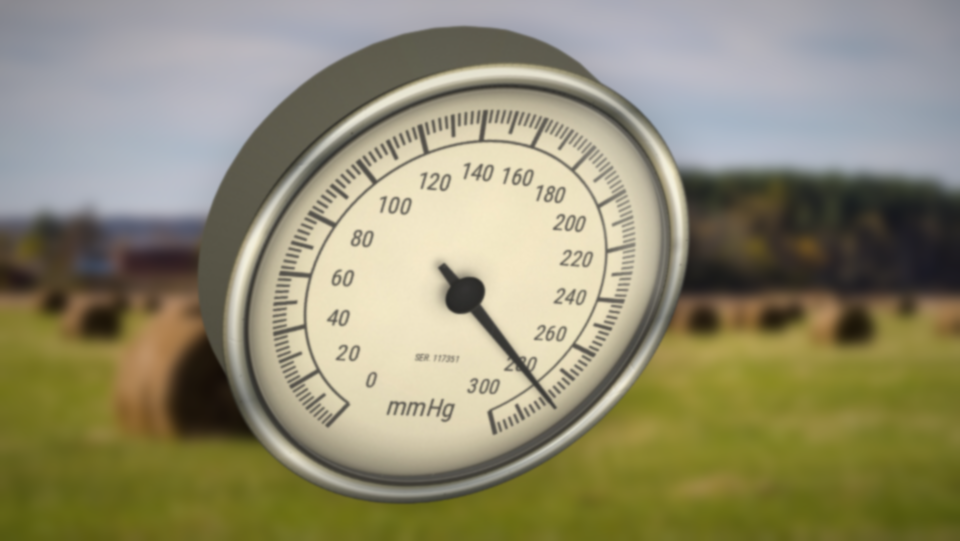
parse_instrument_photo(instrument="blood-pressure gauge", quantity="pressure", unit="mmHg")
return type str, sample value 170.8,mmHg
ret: 280,mmHg
